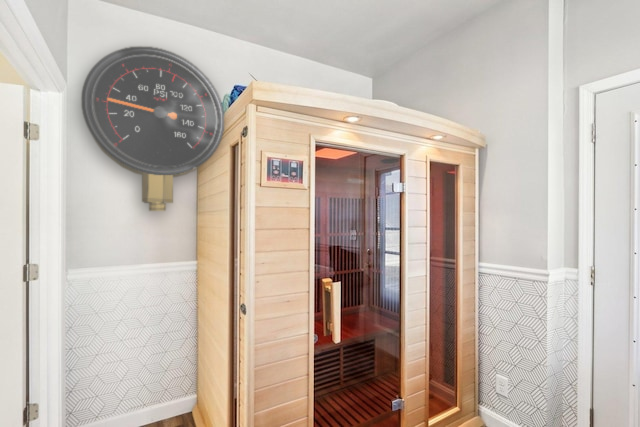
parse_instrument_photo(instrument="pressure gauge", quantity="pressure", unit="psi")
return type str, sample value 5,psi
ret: 30,psi
